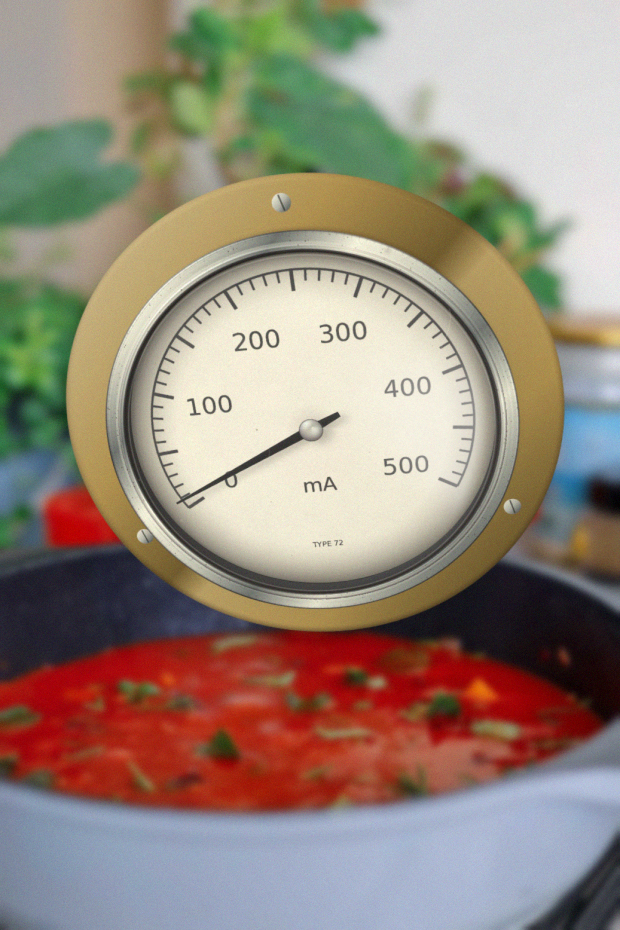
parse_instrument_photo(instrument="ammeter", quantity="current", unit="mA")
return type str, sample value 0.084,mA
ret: 10,mA
